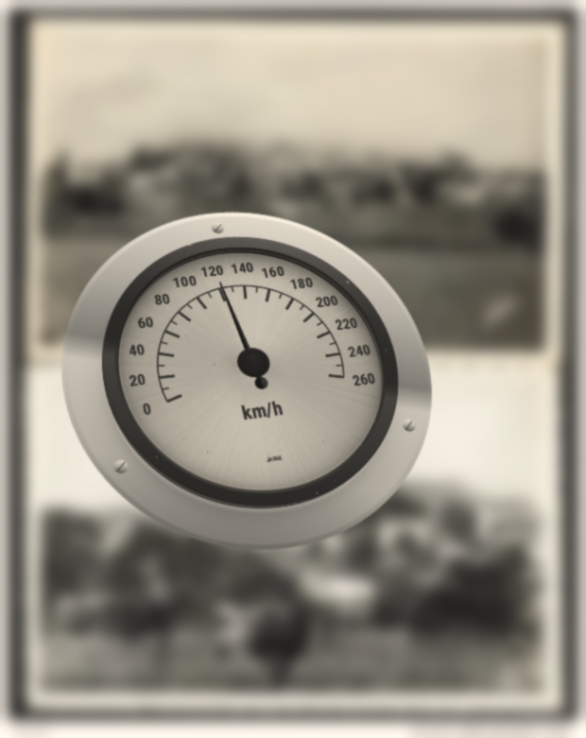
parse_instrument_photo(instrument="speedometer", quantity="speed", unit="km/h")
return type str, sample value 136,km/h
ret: 120,km/h
